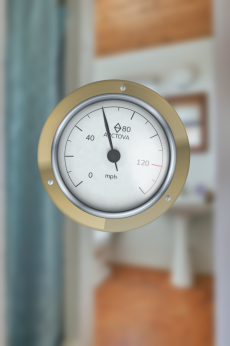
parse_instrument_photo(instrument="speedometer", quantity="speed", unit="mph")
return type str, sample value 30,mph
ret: 60,mph
